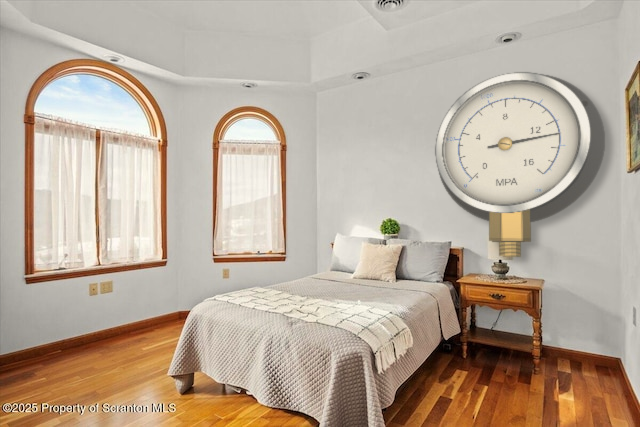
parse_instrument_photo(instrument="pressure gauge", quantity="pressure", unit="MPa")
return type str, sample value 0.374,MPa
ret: 13,MPa
